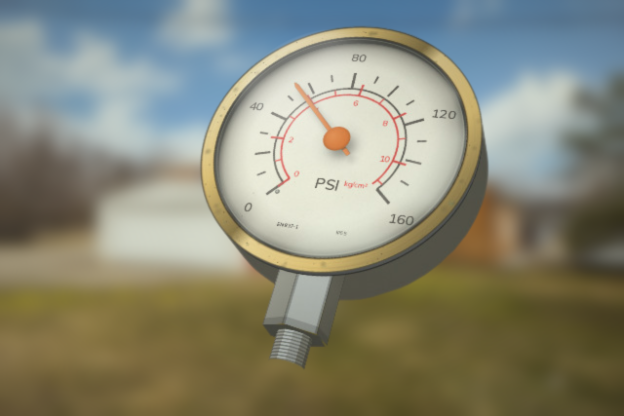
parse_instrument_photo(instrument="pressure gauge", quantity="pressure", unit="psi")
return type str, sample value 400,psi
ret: 55,psi
